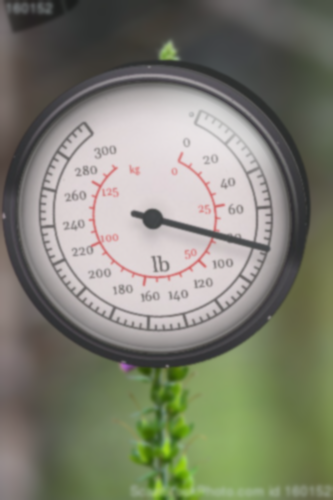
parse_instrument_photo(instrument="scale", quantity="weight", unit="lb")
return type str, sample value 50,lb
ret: 80,lb
